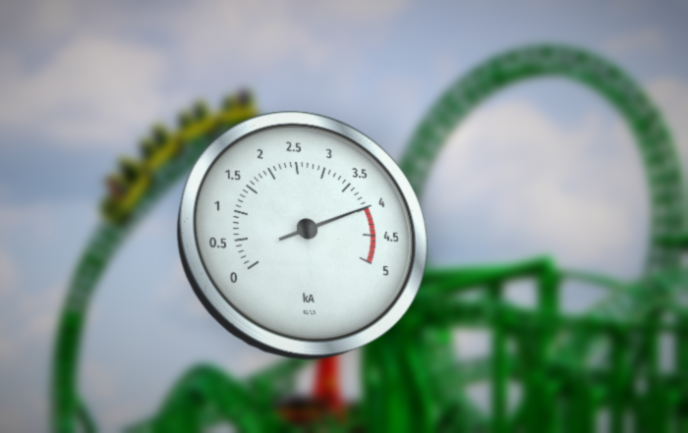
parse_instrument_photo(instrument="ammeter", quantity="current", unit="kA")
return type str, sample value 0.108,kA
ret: 4,kA
